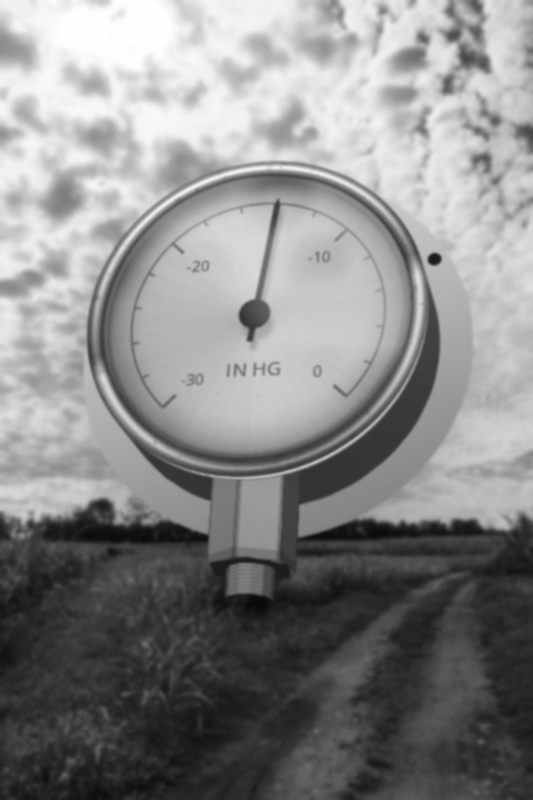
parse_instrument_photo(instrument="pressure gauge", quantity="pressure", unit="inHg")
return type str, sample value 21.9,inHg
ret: -14,inHg
